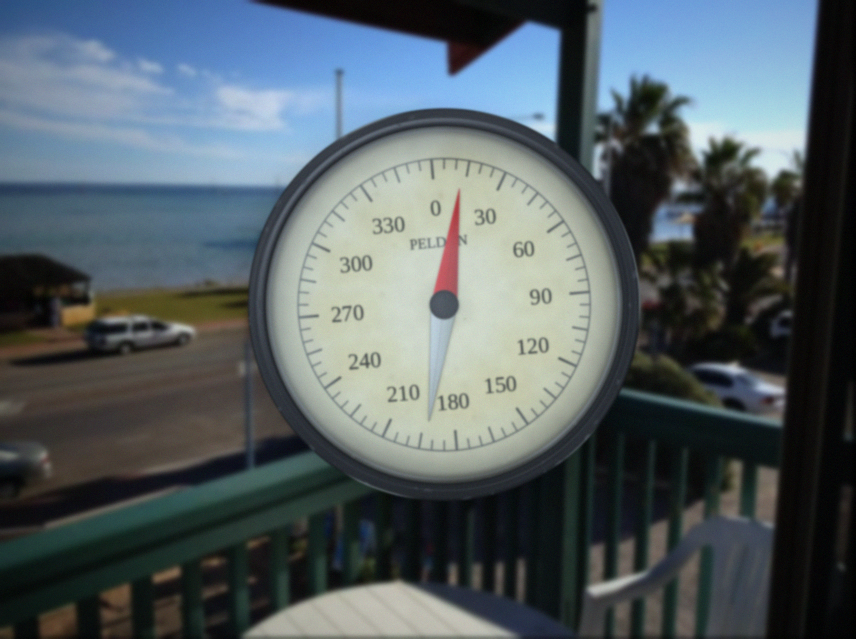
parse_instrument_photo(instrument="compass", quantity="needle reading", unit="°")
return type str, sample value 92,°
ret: 12.5,°
